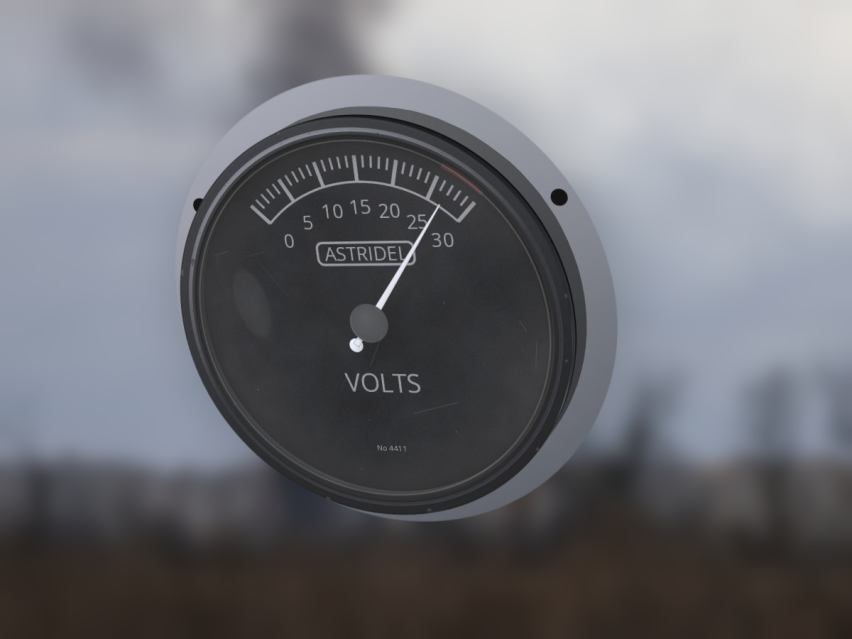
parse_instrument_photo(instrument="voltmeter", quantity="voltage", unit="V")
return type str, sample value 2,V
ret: 27,V
